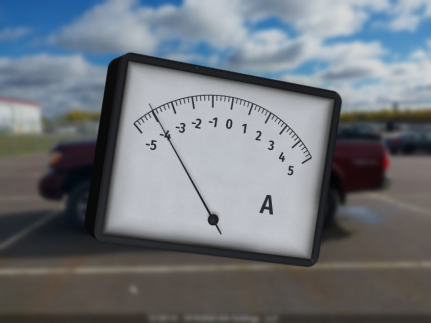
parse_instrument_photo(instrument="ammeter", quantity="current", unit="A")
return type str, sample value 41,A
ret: -4,A
